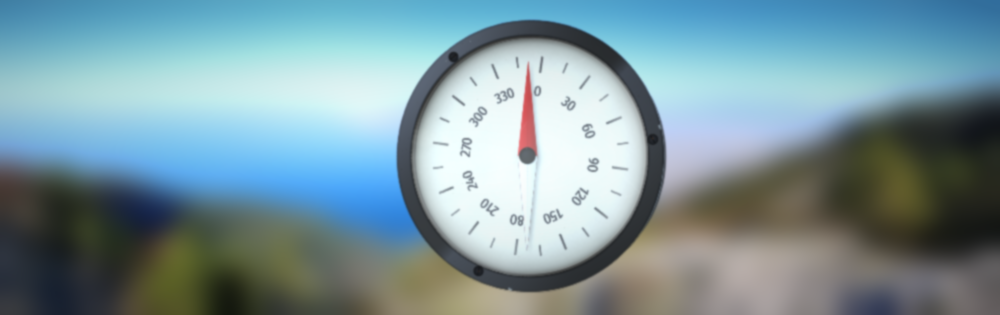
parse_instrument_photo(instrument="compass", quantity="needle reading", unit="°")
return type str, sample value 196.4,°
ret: 352.5,°
